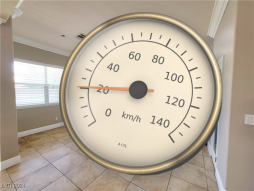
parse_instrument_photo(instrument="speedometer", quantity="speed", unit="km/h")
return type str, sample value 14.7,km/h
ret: 20,km/h
